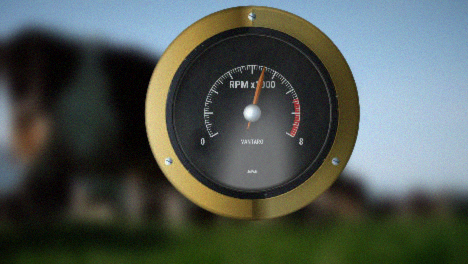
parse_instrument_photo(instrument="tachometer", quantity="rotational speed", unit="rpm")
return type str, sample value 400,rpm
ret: 4500,rpm
